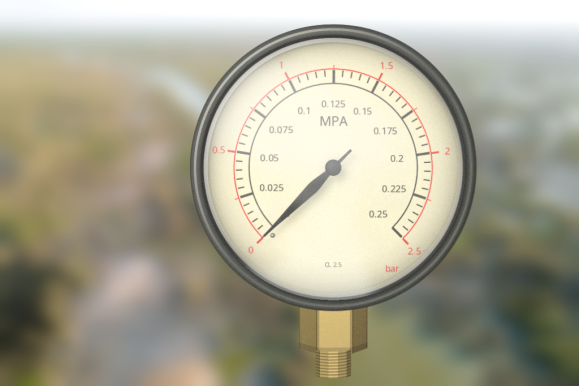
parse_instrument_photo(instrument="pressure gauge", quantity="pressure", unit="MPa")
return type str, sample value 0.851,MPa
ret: 0,MPa
